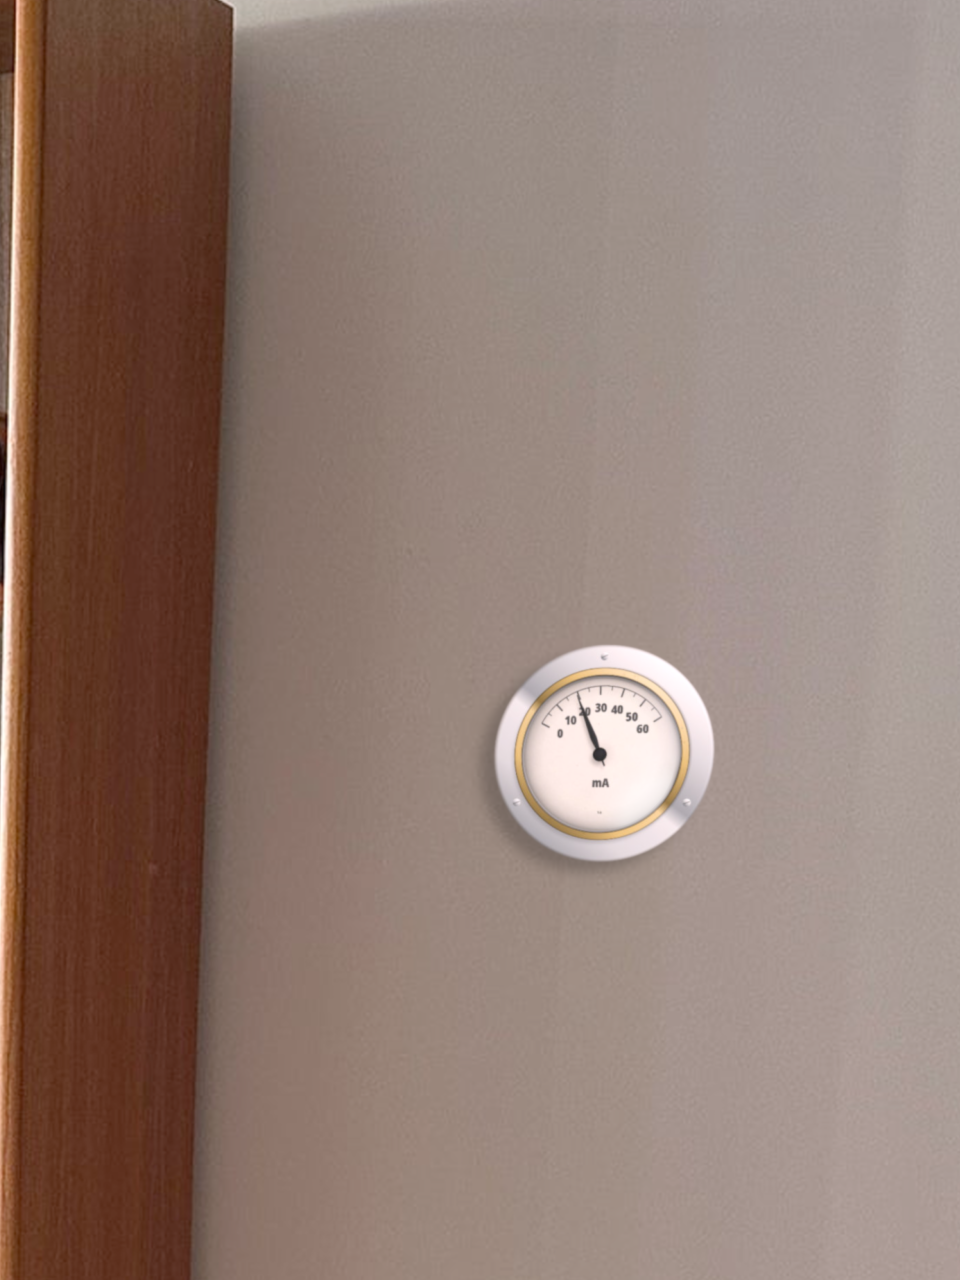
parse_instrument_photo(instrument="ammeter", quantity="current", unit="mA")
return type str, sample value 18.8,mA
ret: 20,mA
